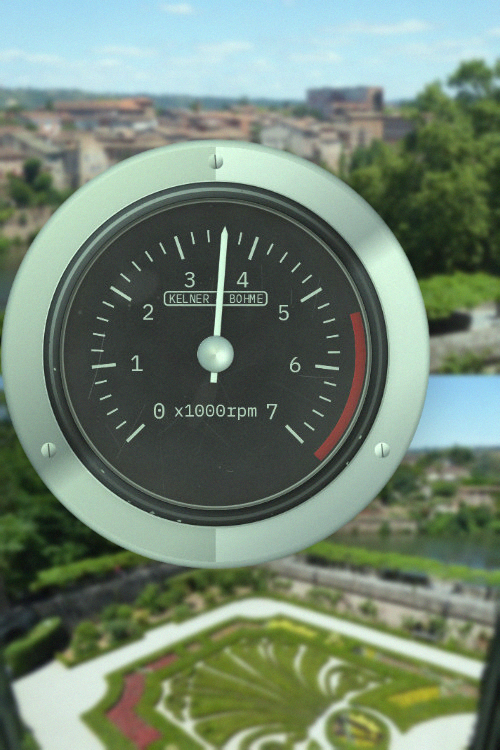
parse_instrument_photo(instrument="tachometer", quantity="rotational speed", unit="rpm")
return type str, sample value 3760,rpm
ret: 3600,rpm
